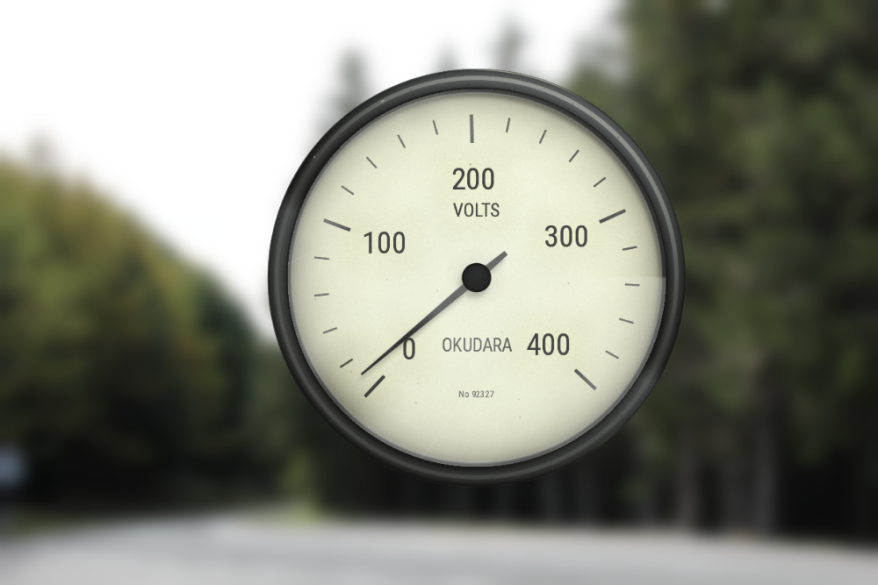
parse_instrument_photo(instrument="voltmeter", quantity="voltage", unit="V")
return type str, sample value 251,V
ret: 10,V
